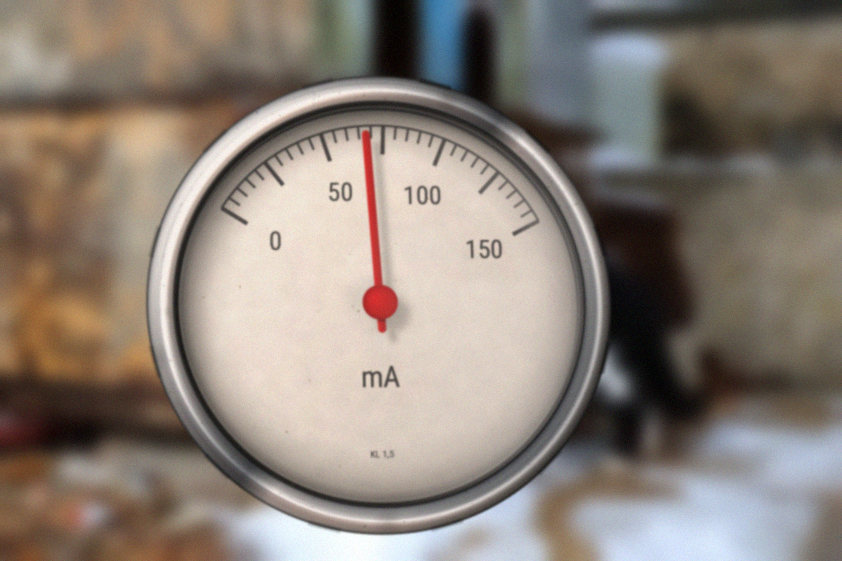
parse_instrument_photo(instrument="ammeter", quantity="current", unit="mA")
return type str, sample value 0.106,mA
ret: 67.5,mA
